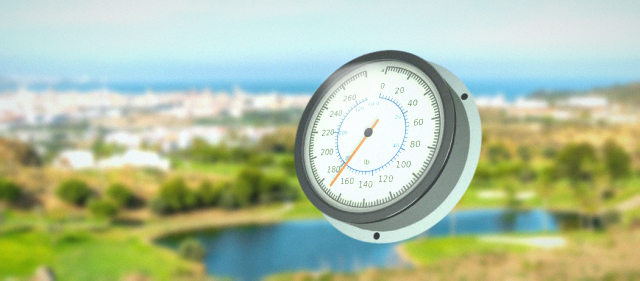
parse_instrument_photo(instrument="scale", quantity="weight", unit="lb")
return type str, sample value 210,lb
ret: 170,lb
